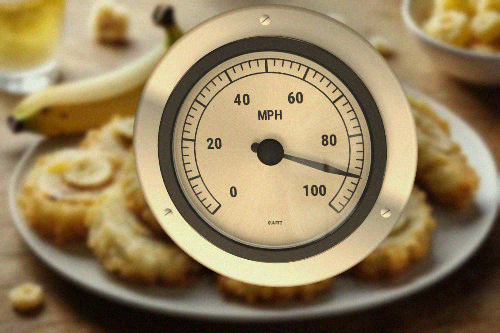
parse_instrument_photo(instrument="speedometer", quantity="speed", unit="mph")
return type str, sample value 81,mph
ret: 90,mph
